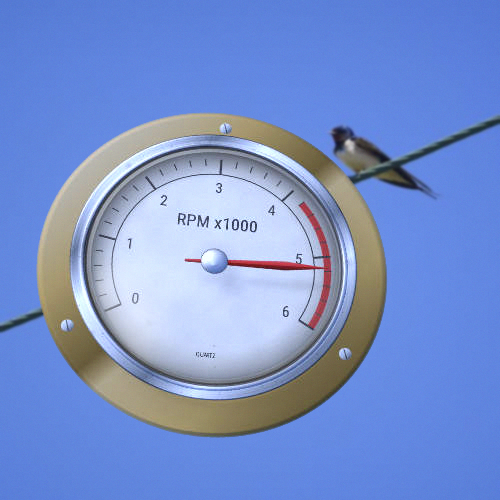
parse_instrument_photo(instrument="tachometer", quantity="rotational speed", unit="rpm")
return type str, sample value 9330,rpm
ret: 5200,rpm
